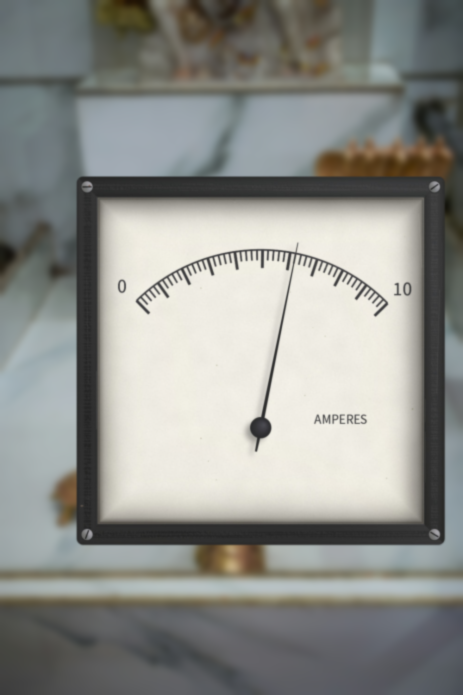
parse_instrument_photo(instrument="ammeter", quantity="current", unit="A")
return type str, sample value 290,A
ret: 6.2,A
